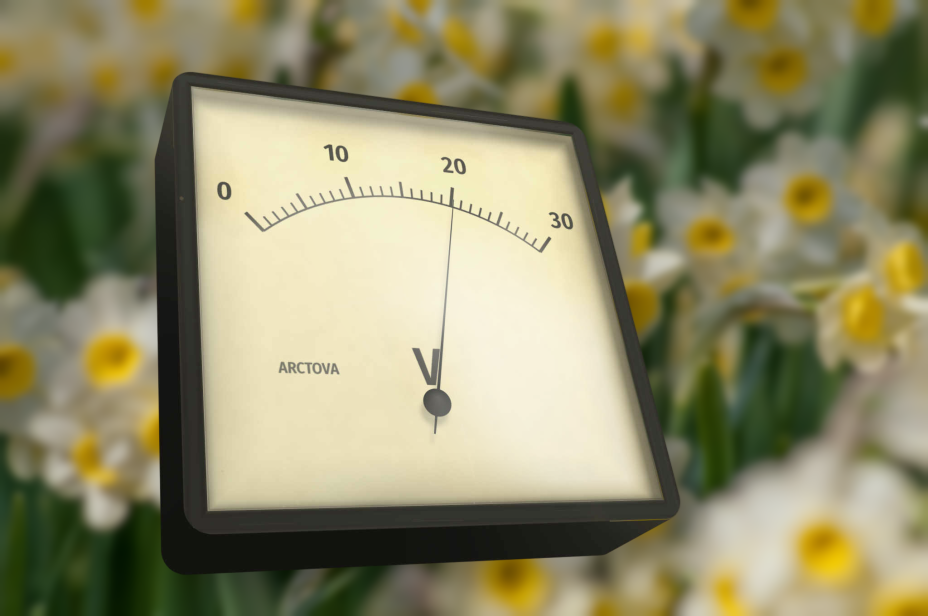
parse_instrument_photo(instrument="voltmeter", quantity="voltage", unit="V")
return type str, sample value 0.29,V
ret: 20,V
